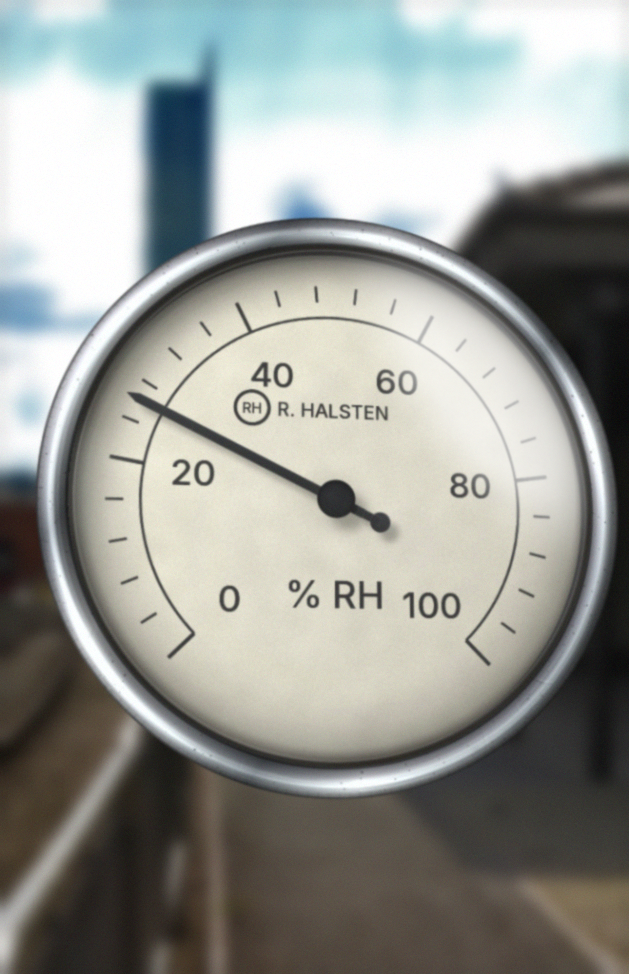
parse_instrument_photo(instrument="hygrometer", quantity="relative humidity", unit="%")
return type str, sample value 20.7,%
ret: 26,%
